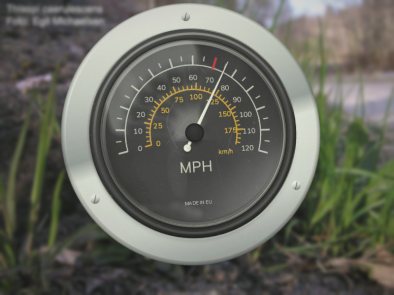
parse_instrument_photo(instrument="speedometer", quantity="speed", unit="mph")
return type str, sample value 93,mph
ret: 75,mph
